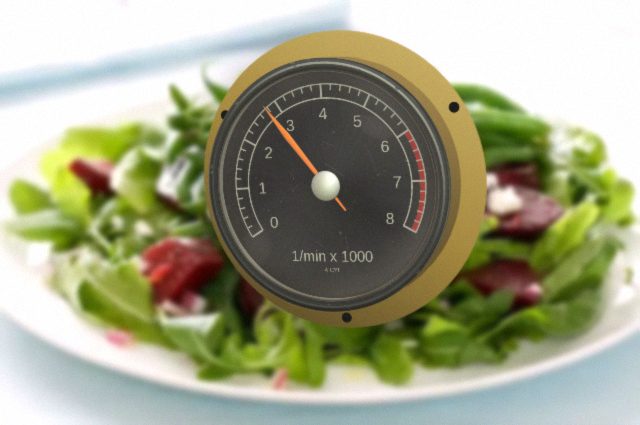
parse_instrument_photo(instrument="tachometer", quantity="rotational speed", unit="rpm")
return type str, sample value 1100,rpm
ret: 2800,rpm
